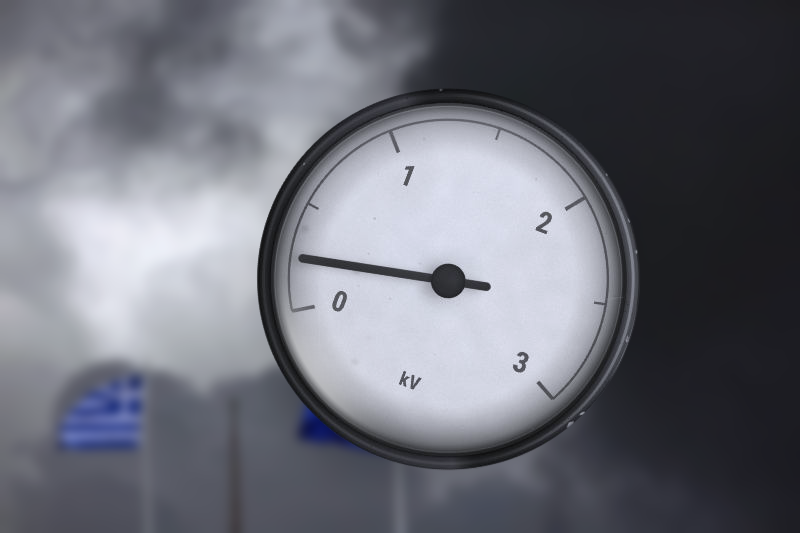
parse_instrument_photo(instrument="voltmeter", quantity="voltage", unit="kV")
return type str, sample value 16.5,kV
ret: 0.25,kV
